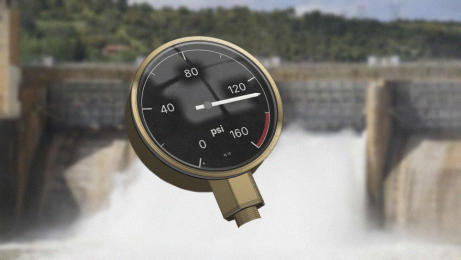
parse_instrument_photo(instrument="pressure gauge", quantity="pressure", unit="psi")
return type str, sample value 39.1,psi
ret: 130,psi
